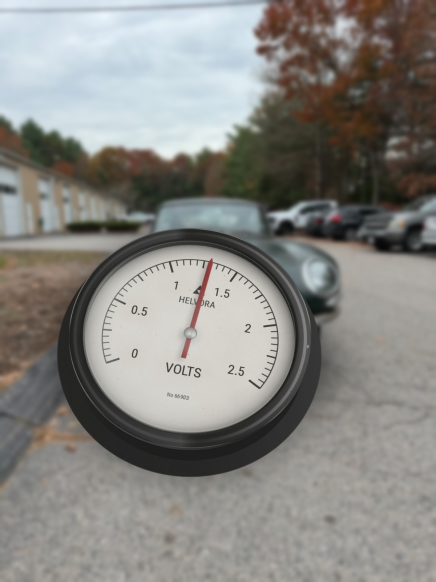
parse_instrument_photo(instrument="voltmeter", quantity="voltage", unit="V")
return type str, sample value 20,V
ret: 1.3,V
